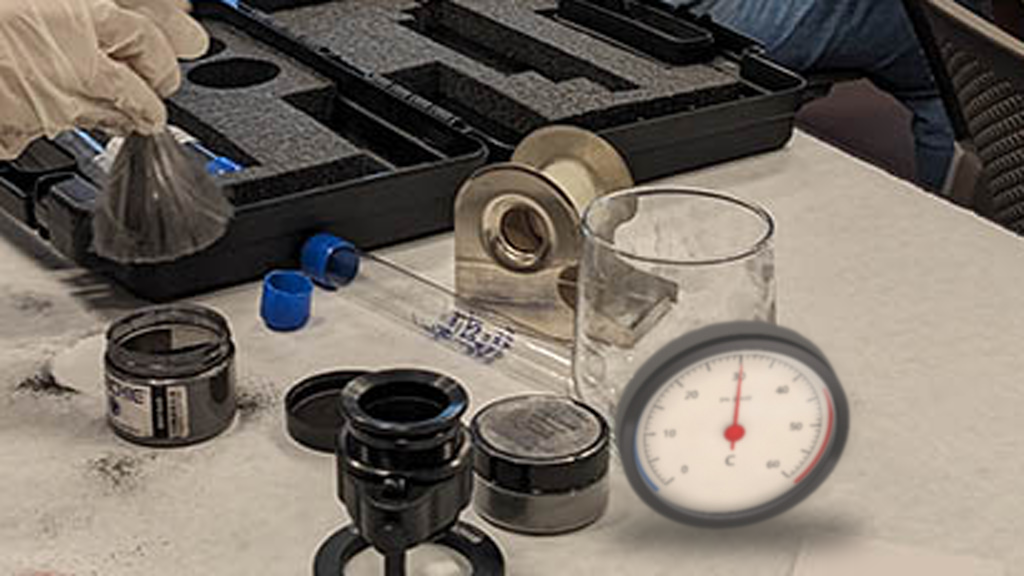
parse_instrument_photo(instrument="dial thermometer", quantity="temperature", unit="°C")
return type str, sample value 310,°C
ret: 30,°C
